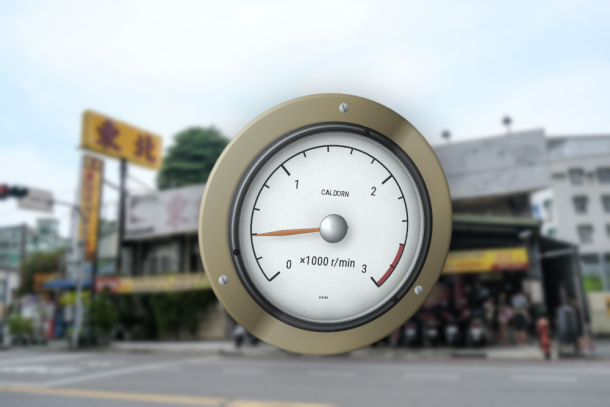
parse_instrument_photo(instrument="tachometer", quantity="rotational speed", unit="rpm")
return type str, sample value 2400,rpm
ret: 400,rpm
